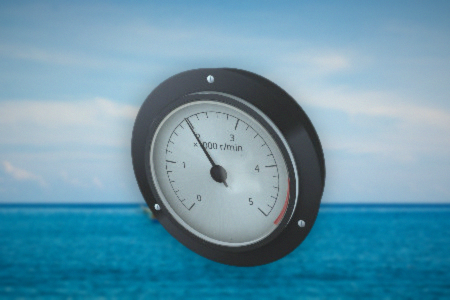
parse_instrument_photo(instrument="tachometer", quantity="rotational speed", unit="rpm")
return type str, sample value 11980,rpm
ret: 2000,rpm
